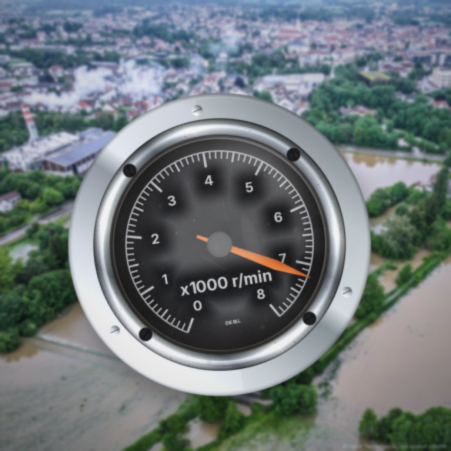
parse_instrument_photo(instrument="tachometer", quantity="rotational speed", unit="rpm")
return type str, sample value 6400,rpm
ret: 7200,rpm
